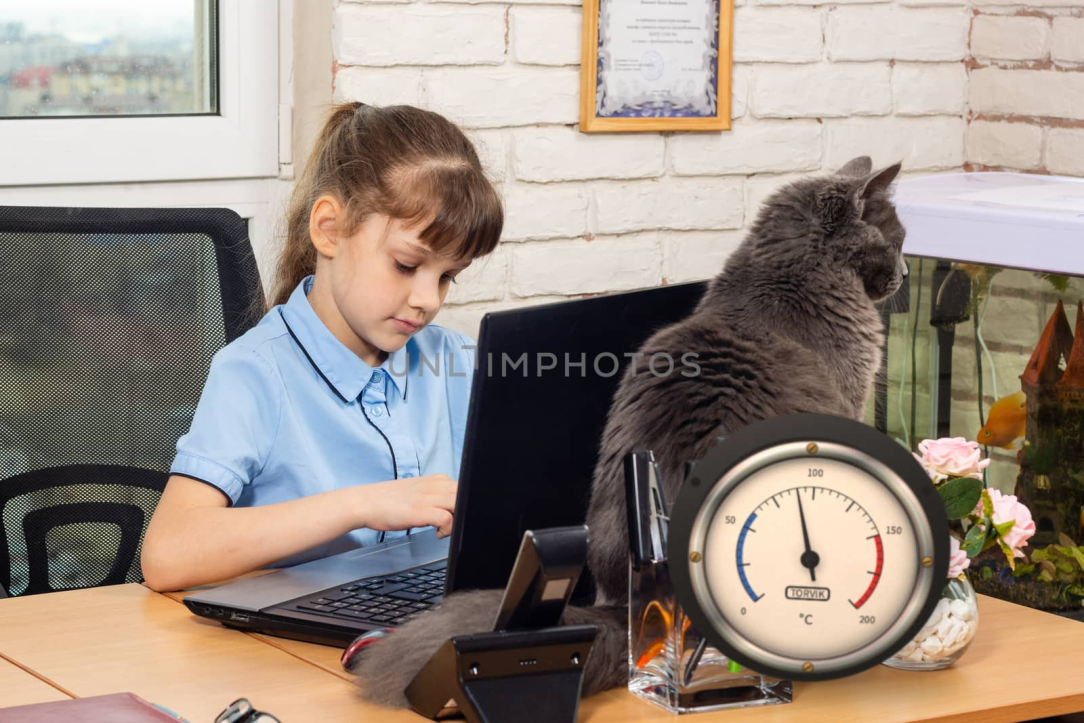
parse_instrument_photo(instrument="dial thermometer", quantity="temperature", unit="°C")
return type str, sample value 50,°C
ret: 90,°C
